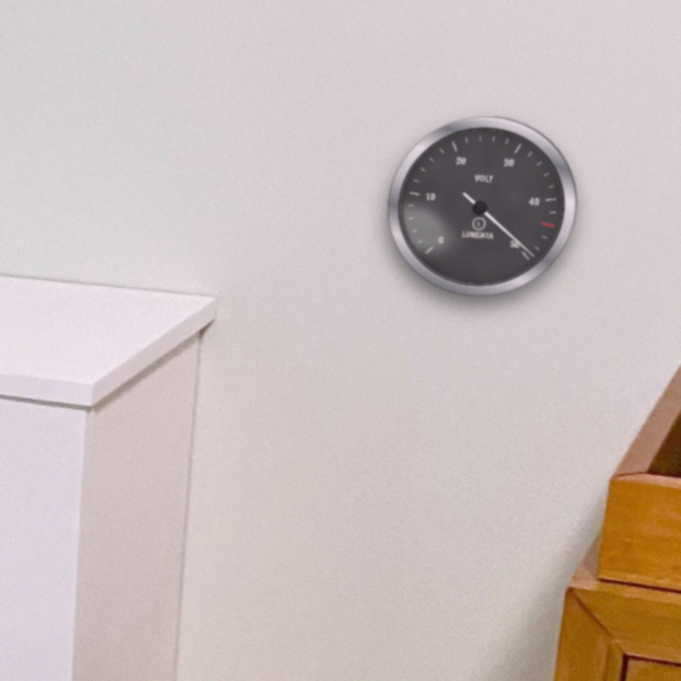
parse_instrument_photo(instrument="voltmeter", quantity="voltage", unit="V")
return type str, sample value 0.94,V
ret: 49,V
